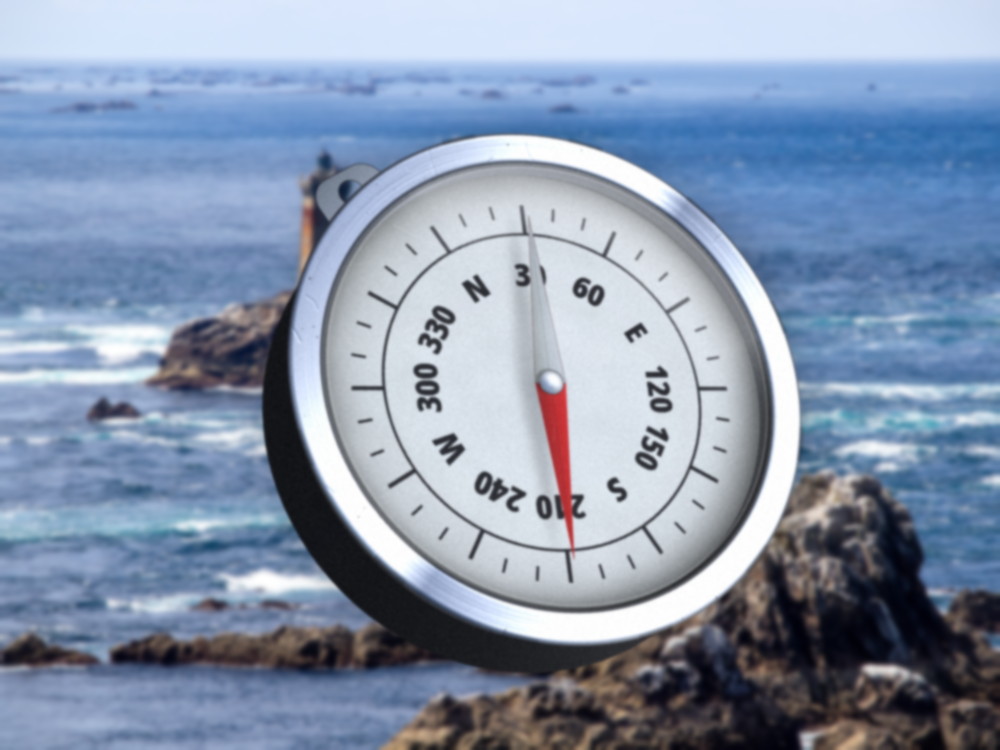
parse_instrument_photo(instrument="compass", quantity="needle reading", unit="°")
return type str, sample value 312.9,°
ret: 210,°
